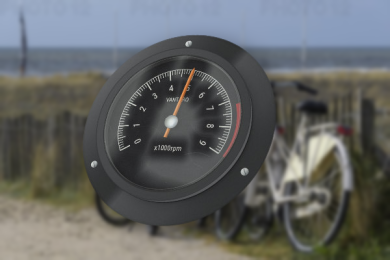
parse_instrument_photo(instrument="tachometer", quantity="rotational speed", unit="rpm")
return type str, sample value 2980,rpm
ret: 5000,rpm
